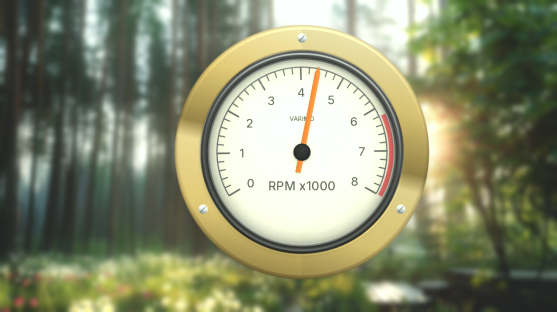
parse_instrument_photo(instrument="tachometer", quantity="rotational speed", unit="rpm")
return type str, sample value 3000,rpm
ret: 4400,rpm
